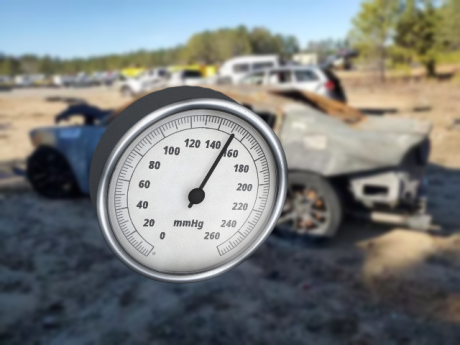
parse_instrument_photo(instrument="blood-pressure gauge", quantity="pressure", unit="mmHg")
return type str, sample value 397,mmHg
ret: 150,mmHg
